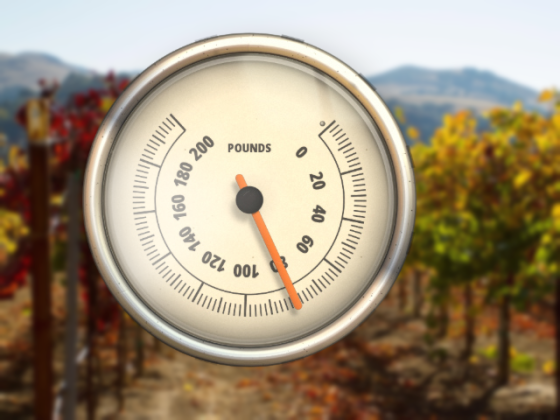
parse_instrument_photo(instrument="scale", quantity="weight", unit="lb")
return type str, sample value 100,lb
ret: 80,lb
